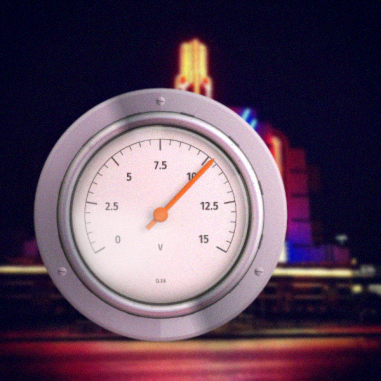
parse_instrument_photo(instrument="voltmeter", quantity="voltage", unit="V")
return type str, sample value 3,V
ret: 10.25,V
